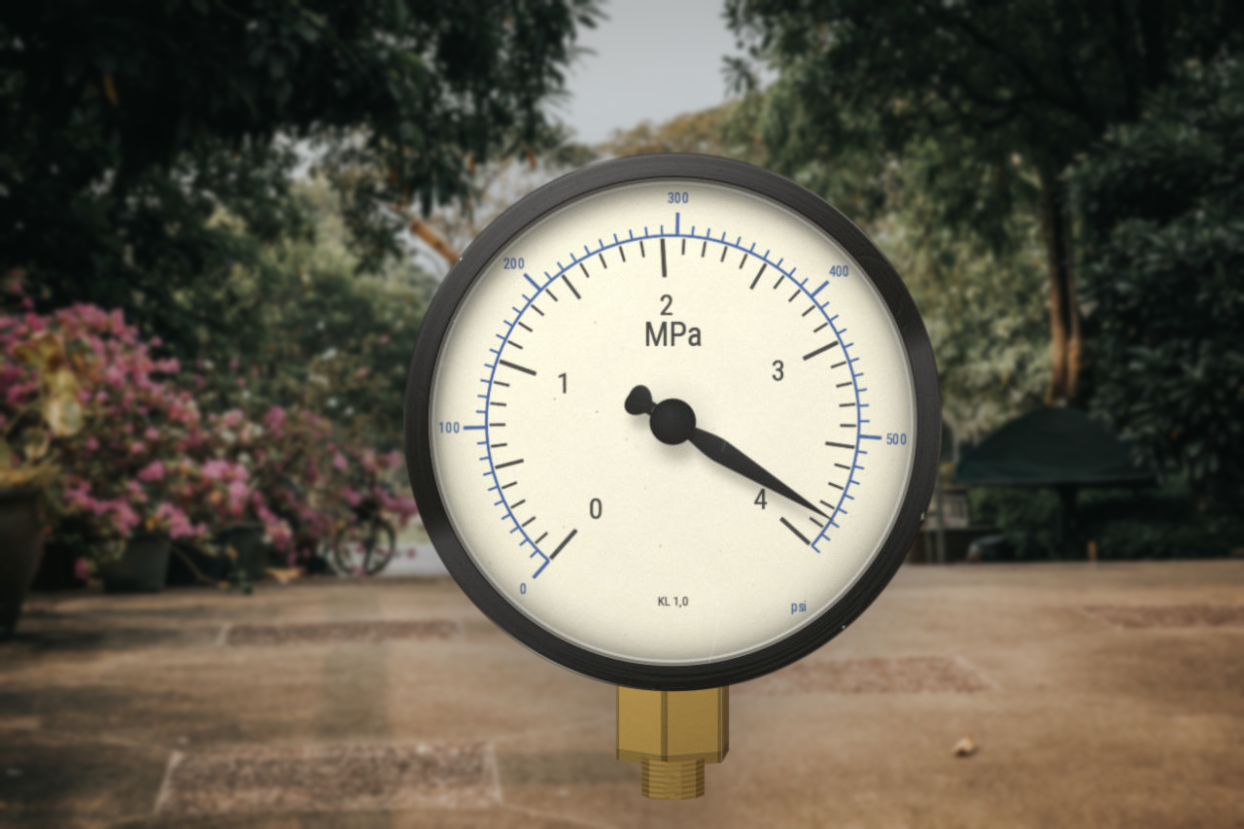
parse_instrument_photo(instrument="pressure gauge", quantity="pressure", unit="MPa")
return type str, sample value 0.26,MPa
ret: 3.85,MPa
